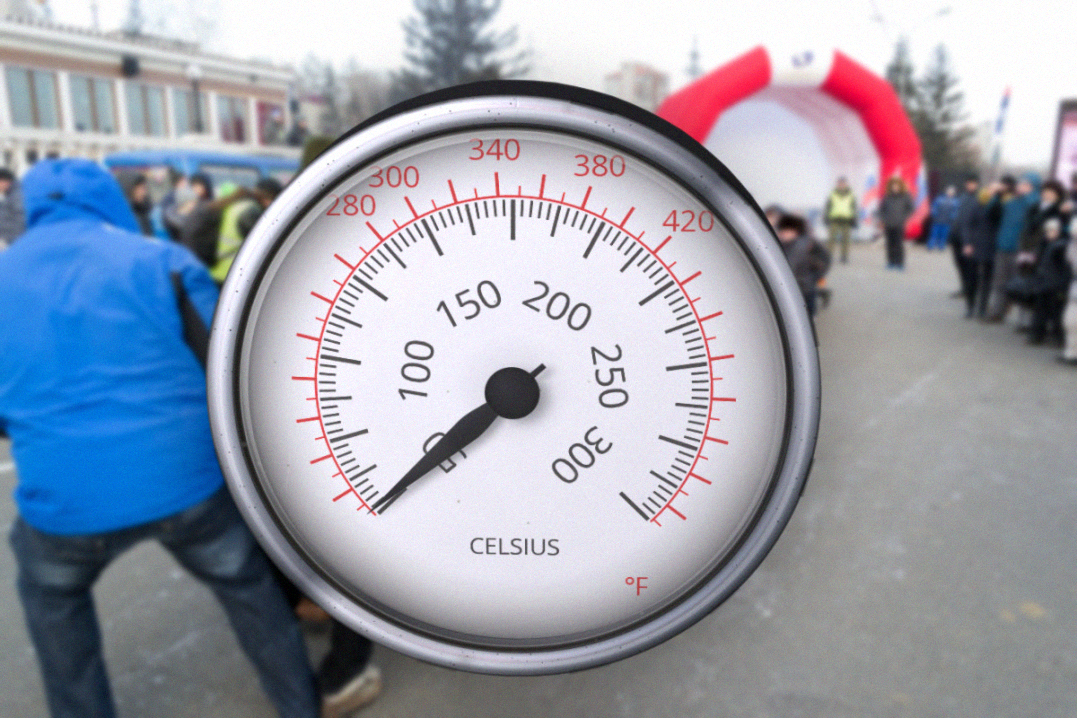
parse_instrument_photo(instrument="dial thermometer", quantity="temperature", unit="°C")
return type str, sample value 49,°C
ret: 52.5,°C
